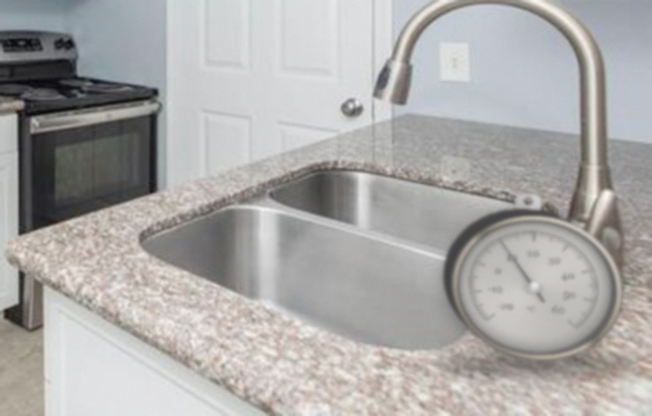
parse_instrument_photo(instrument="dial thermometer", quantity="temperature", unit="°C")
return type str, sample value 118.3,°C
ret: 10,°C
